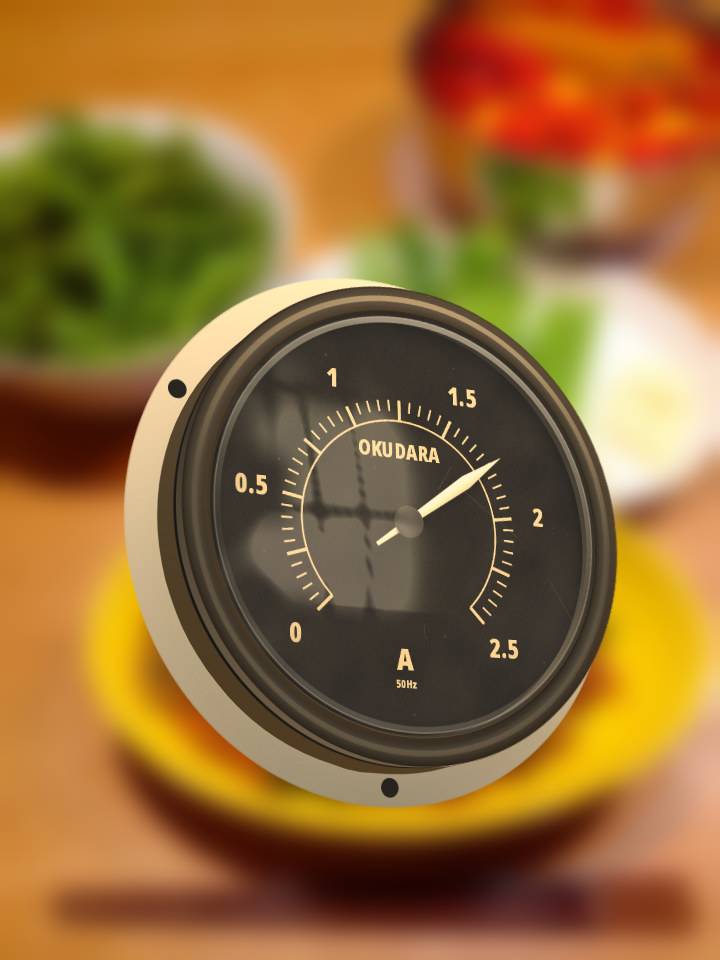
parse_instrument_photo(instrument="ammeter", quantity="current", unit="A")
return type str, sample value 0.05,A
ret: 1.75,A
